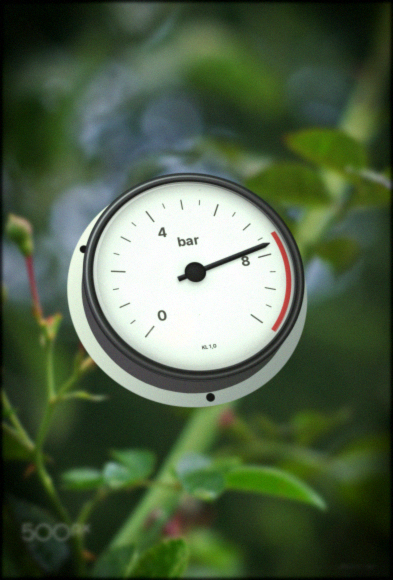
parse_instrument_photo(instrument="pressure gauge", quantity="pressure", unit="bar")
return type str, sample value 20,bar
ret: 7.75,bar
